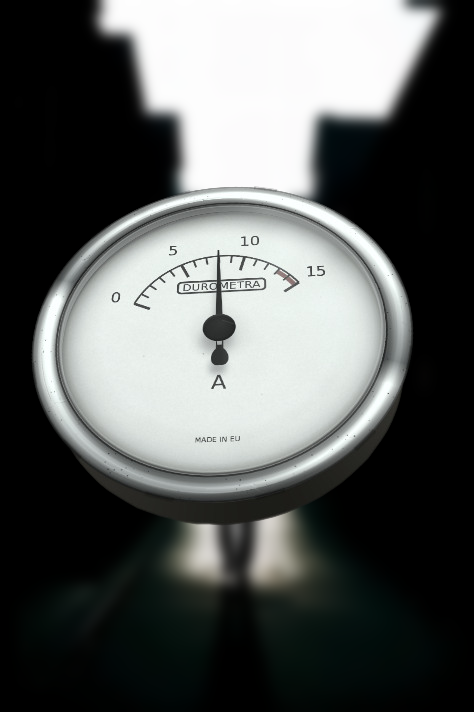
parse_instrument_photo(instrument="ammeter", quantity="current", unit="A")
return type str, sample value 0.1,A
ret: 8,A
